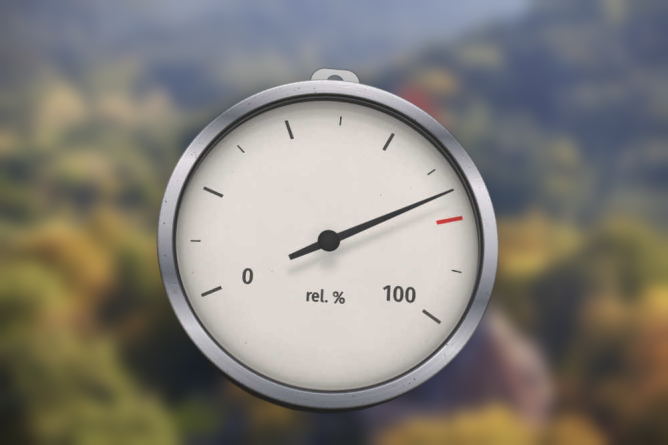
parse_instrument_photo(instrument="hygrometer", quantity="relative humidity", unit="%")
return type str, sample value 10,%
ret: 75,%
